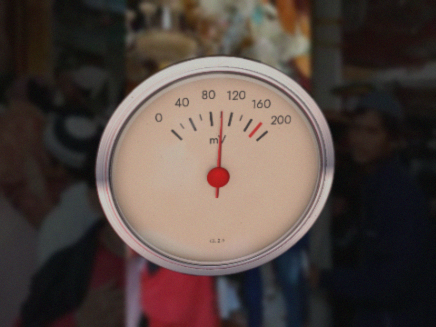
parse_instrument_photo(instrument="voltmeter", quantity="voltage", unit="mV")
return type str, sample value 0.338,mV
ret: 100,mV
